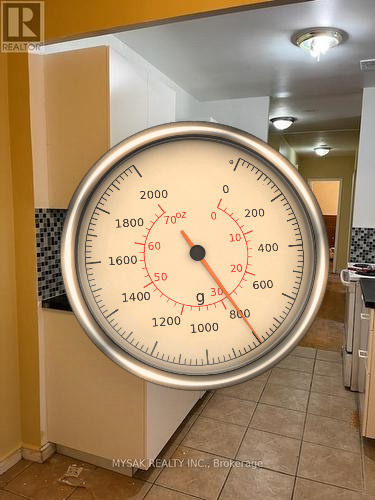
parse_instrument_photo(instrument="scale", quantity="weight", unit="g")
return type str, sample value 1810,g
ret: 800,g
